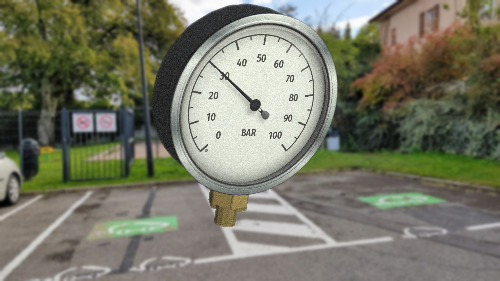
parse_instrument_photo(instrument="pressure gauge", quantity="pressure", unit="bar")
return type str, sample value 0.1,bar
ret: 30,bar
